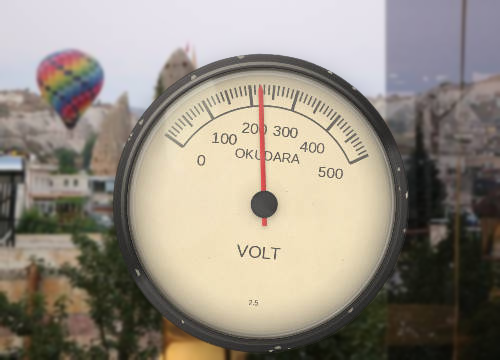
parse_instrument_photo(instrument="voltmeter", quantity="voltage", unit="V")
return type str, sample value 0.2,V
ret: 220,V
